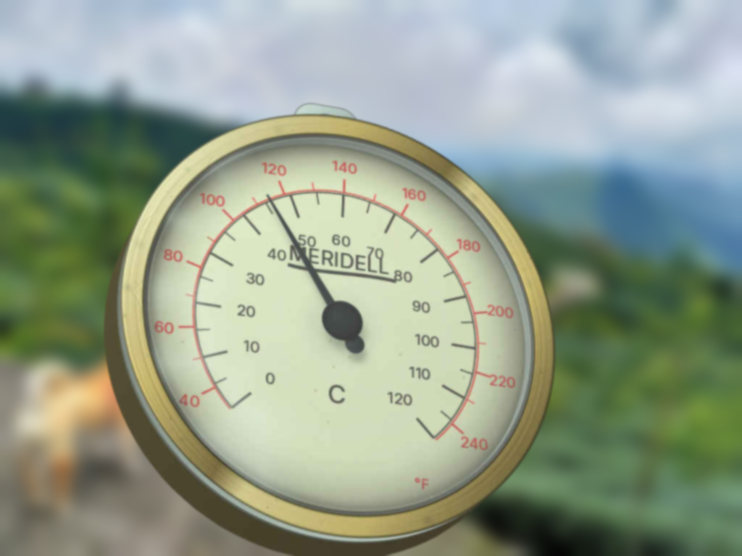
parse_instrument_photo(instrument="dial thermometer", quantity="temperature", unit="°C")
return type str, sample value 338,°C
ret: 45,°C
